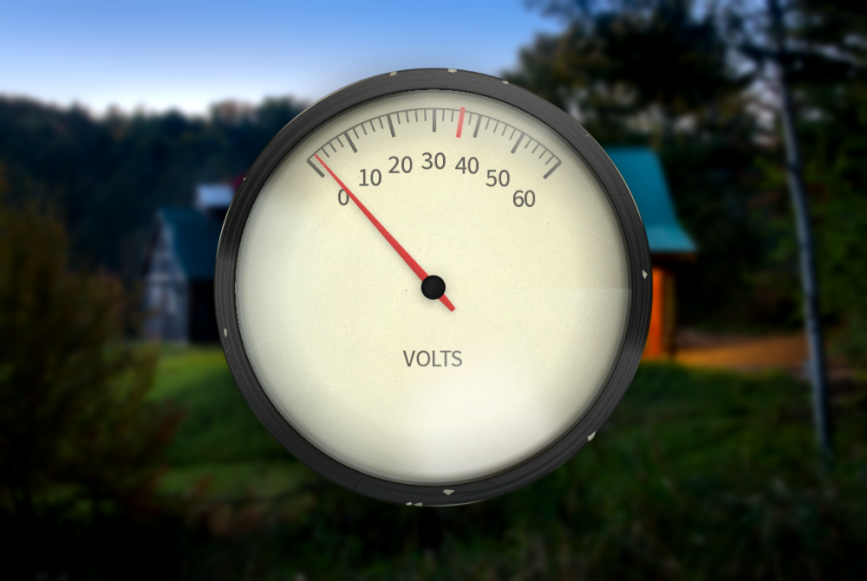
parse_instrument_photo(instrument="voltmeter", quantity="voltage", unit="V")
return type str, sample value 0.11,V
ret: 2,V
